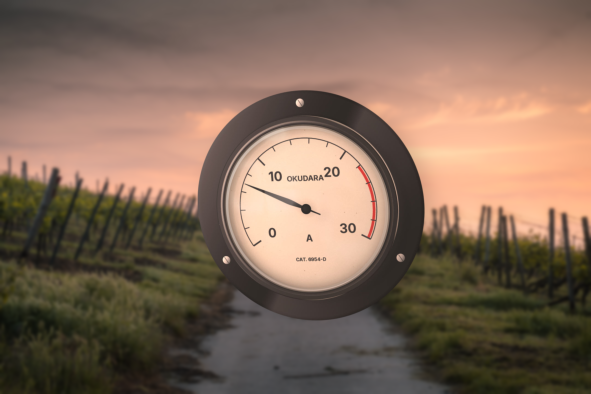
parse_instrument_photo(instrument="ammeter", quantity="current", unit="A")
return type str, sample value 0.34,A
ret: 7,A
